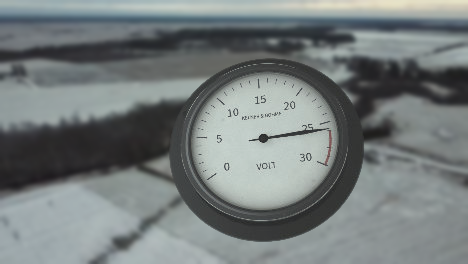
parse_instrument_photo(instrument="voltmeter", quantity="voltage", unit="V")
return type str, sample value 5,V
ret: 26,V
